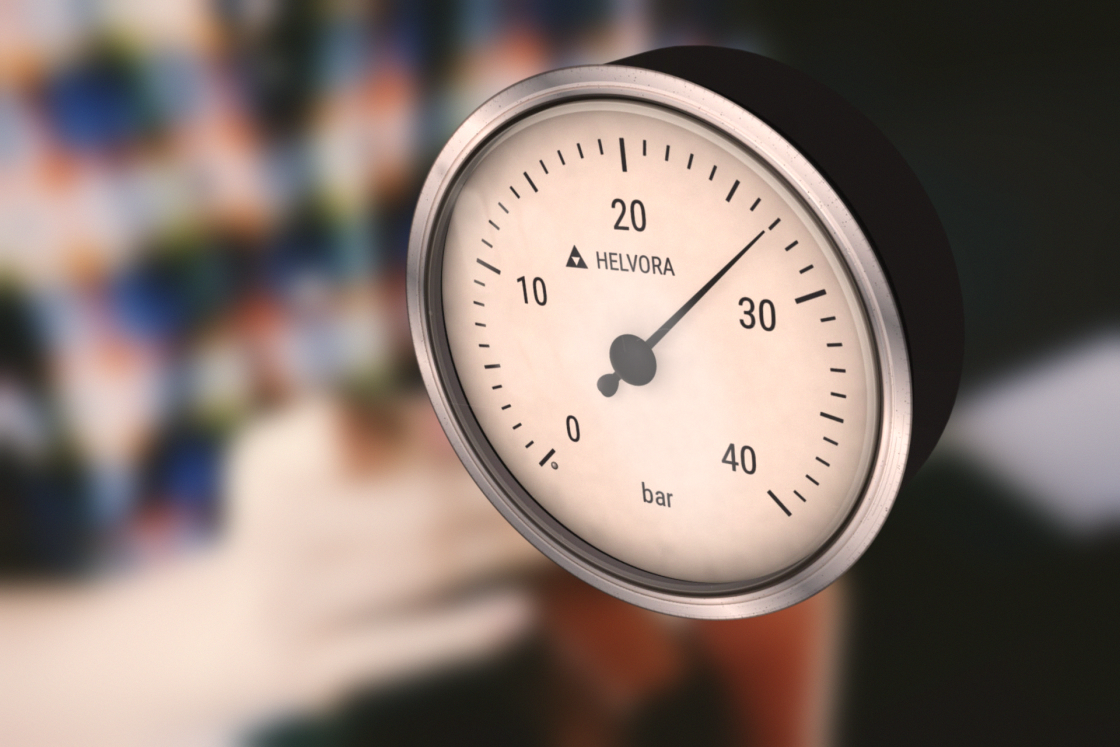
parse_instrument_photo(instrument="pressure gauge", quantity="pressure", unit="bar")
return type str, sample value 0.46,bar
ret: 27,bar
